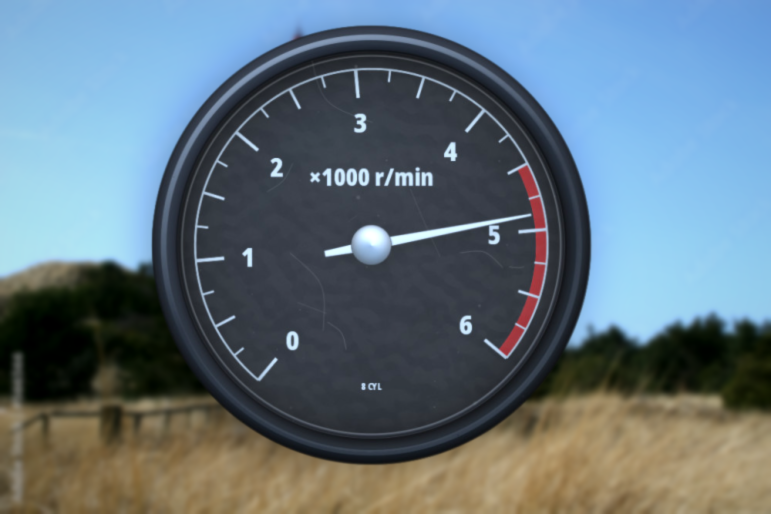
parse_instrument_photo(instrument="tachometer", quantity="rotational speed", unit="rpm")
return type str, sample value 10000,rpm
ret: 4875,rpm
